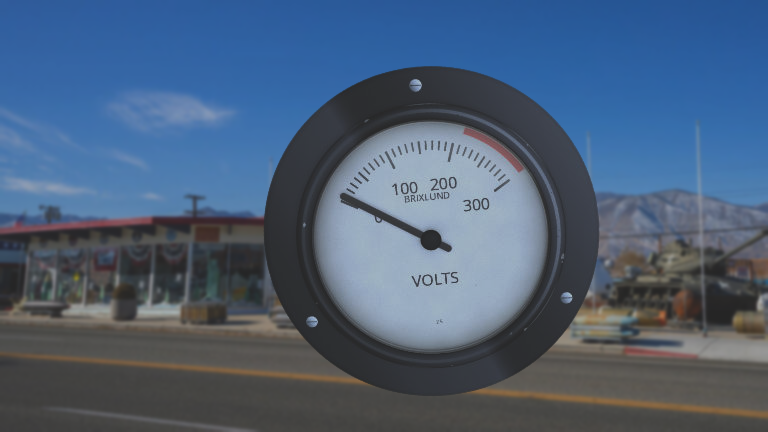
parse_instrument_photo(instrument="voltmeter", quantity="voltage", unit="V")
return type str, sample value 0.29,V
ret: 10,V
